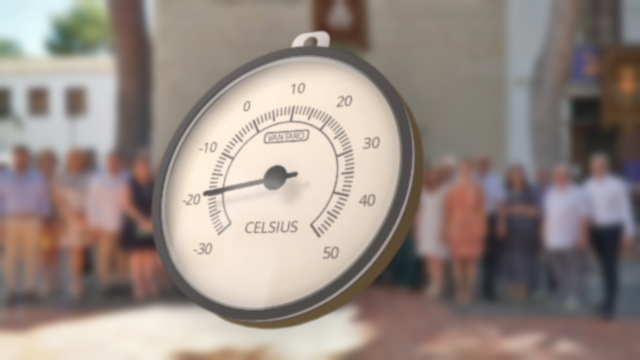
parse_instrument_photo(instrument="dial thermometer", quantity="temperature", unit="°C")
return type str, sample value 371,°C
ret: -20,°C
